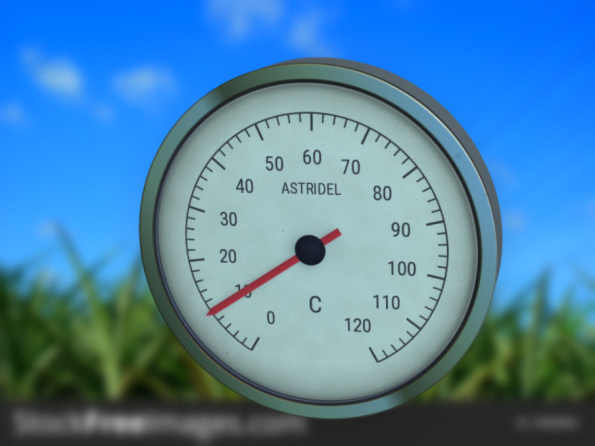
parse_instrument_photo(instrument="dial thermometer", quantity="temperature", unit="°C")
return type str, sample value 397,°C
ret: 10,°C
